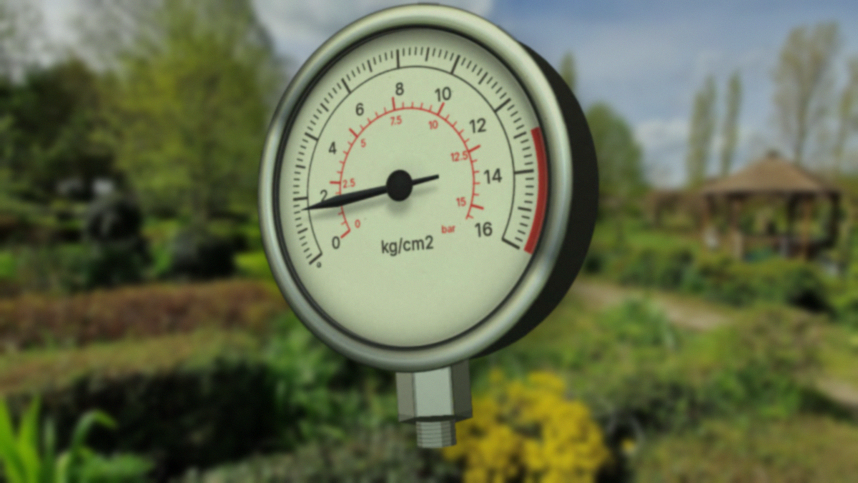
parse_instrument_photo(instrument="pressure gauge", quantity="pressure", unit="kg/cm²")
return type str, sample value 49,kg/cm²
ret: 1.6,kg/cm²
